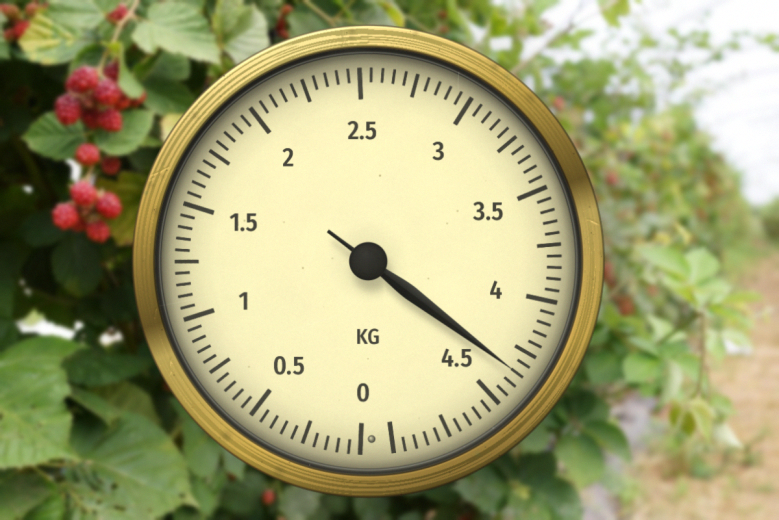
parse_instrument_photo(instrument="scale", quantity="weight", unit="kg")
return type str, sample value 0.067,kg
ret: 4.35,kg
